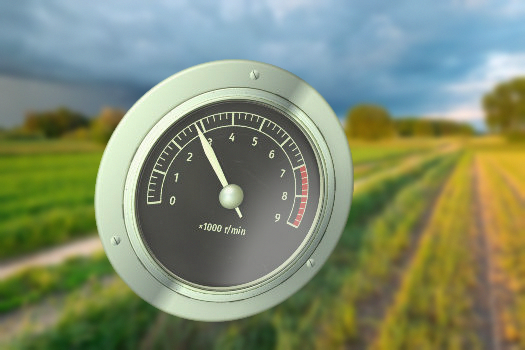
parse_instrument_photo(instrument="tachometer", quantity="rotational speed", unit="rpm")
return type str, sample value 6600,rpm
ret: 2800,rpm
